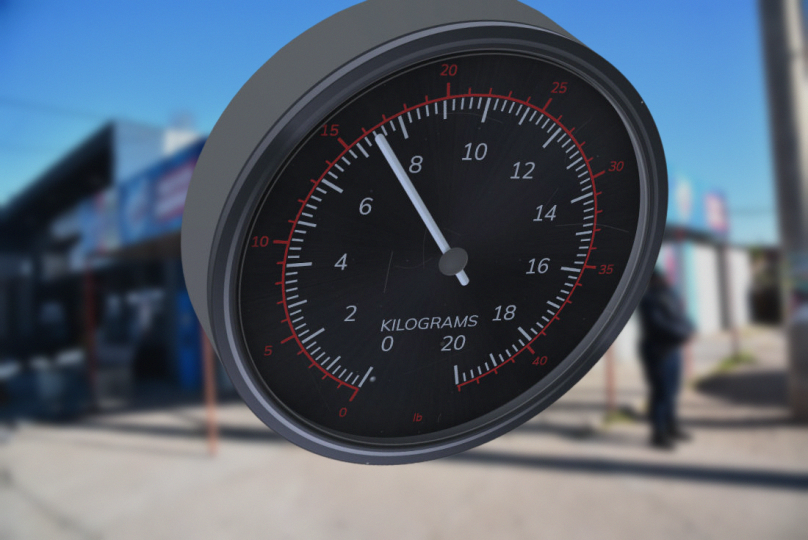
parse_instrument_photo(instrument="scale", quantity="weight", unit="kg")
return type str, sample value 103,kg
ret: 7.4,kg
